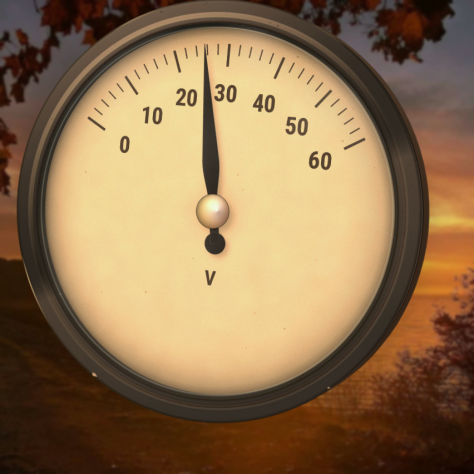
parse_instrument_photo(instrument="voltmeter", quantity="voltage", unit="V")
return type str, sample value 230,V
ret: 26,V
